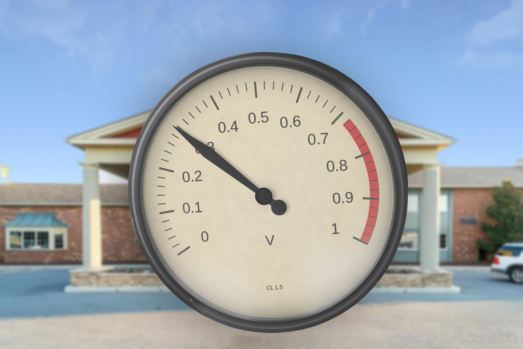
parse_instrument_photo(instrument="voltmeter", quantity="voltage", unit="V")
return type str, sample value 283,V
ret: 0.3,V
